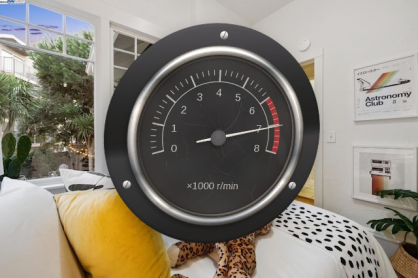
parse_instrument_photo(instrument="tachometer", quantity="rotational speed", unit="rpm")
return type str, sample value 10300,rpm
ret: 7000,rpm
